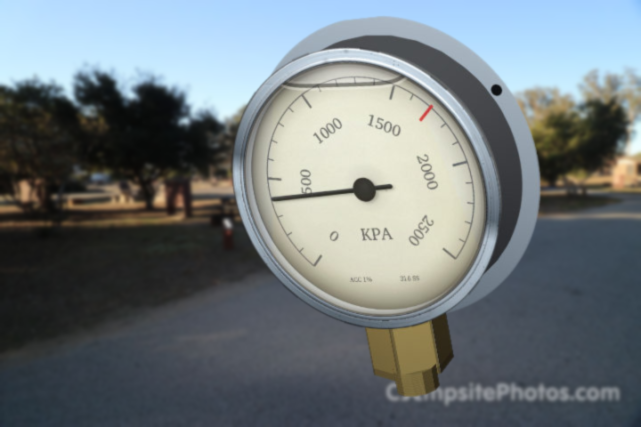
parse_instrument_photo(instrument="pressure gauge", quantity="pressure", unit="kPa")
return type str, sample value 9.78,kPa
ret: 400,kPa
